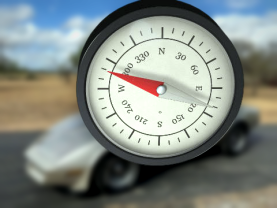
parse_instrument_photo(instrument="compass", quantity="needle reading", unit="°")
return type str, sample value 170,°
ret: 290,°
